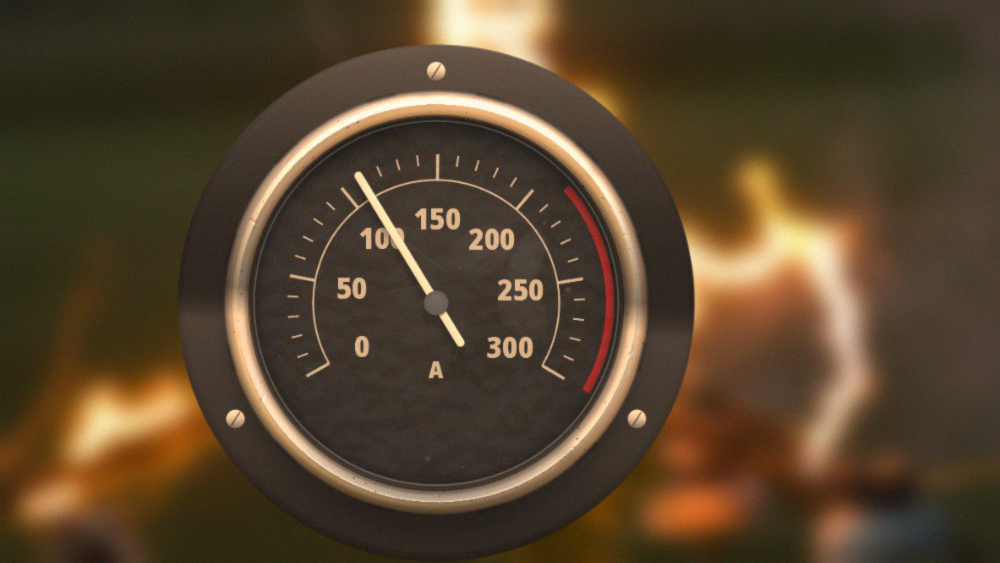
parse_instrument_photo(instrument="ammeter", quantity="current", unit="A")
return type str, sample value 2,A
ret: 110,A
